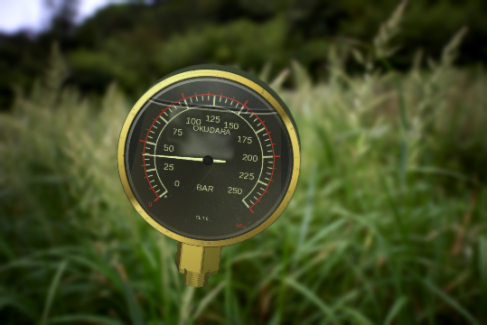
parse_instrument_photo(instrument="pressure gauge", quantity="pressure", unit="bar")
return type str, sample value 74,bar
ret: 40,bar
